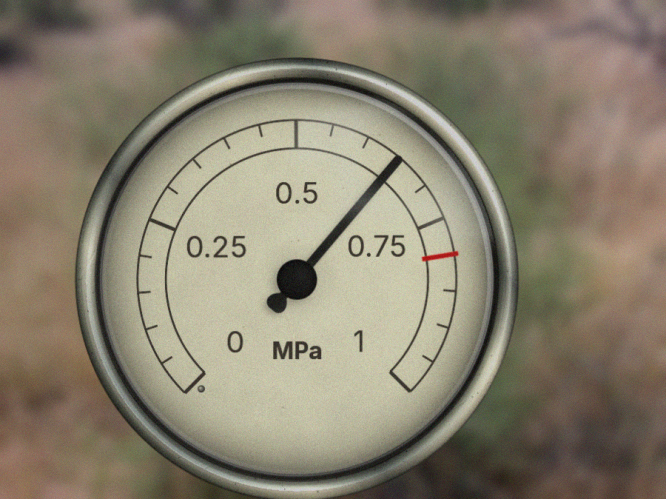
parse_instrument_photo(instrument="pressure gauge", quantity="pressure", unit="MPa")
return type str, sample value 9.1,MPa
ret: 0.65,MPa
